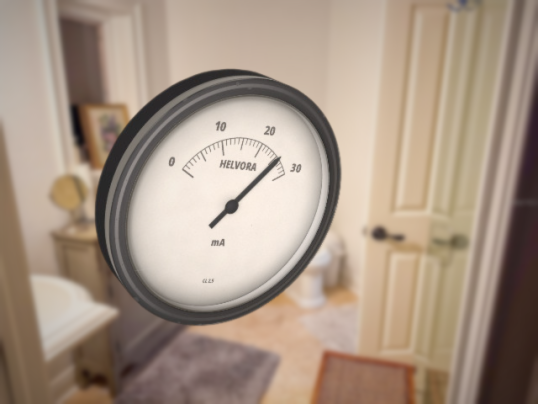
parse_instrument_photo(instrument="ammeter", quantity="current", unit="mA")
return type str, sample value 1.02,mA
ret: 25,mA
